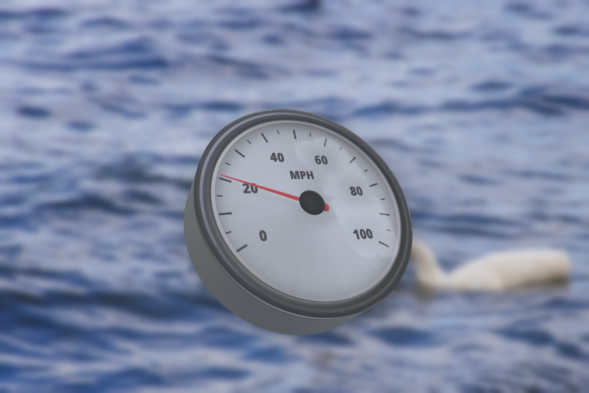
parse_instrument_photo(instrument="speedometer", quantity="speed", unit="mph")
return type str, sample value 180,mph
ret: 20,mph
